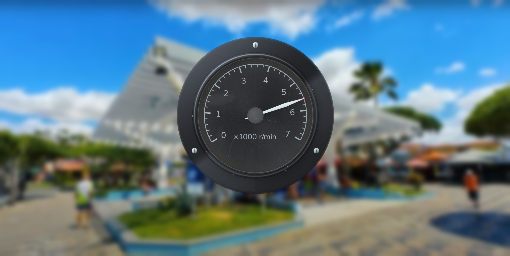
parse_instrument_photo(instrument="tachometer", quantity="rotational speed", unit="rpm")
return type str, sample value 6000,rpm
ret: 5600,rpm
